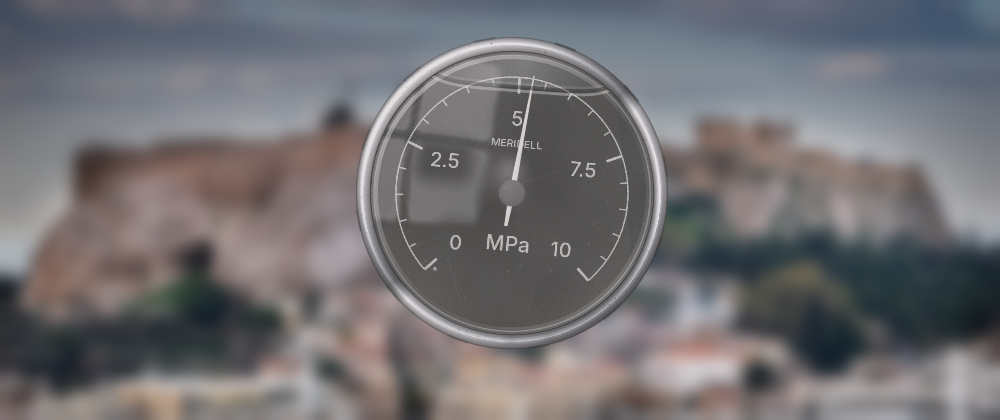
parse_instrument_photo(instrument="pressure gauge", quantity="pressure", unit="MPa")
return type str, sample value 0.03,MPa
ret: 5.25,MPa
